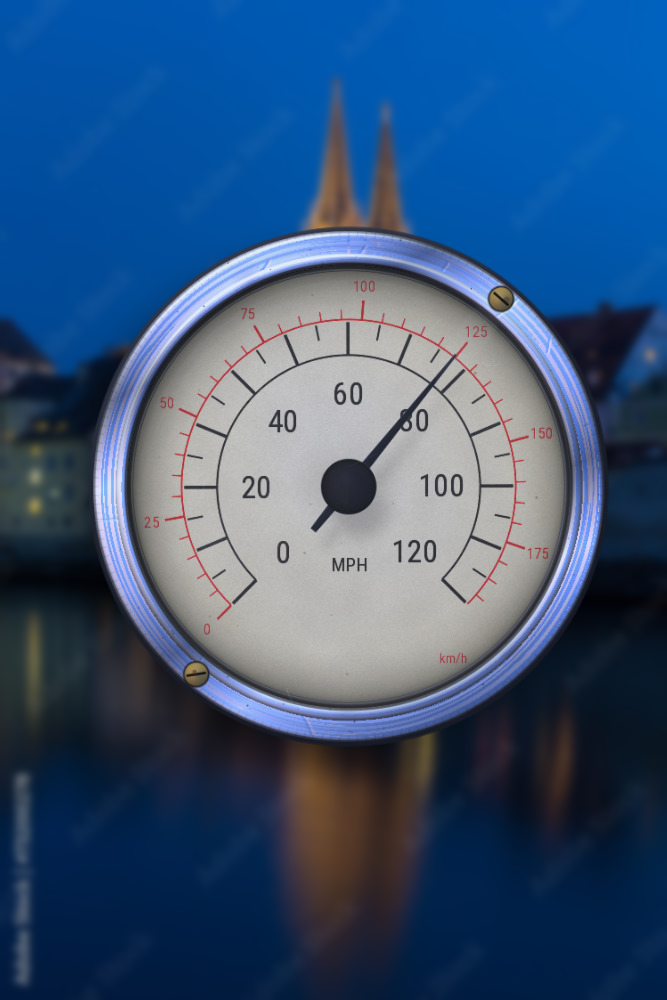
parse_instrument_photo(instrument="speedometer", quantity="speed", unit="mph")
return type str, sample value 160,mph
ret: 77.5,mph
